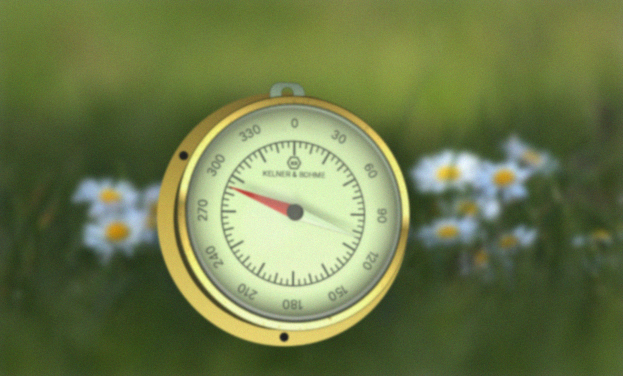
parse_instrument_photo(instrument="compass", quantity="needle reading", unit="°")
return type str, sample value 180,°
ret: 290,°
